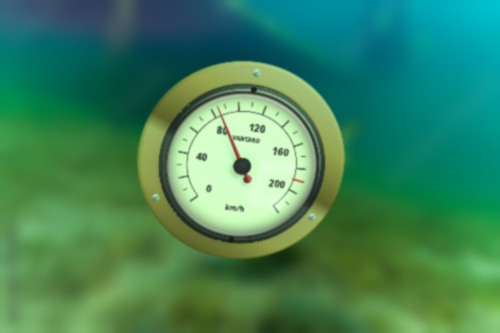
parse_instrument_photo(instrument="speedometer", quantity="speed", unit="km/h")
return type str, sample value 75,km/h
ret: 85,km/h
